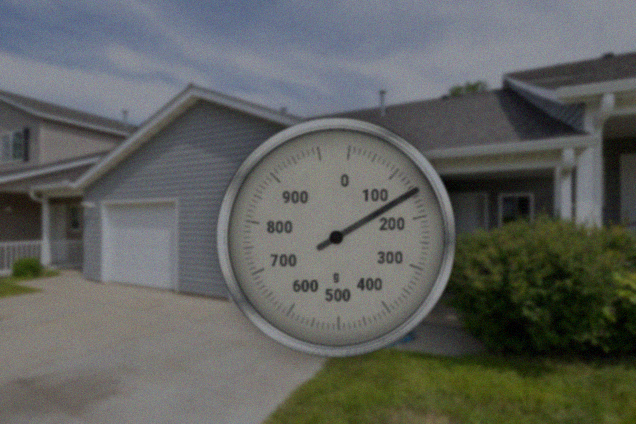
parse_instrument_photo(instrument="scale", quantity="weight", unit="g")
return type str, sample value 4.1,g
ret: 150,g
